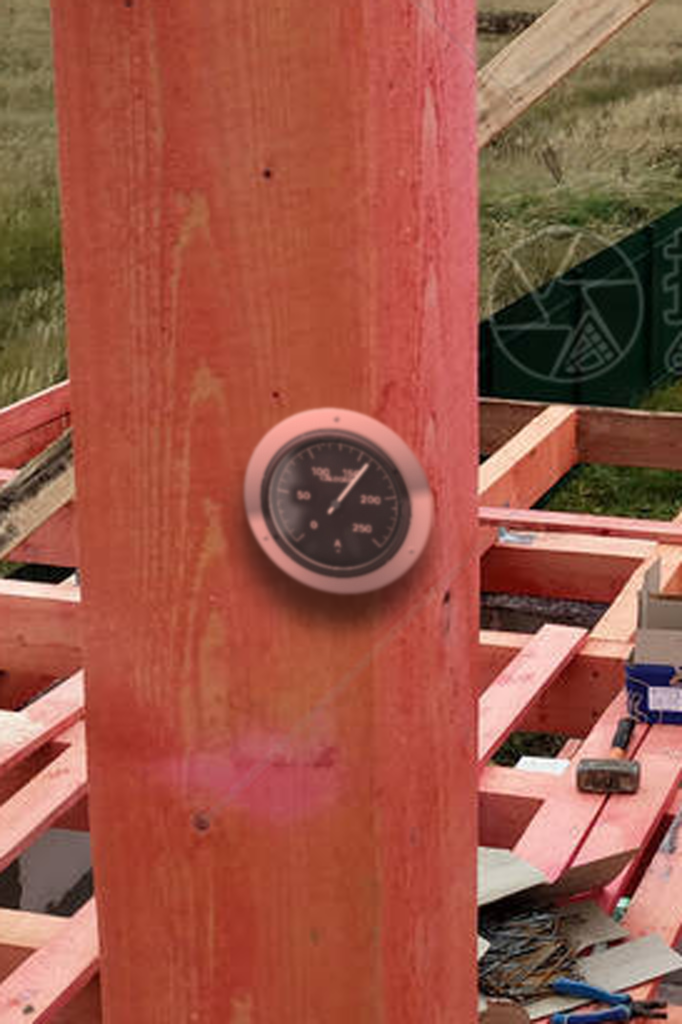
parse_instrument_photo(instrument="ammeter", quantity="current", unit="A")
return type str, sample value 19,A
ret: 160,A
